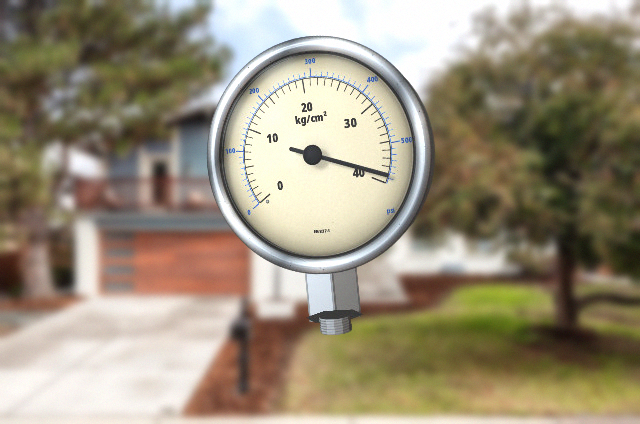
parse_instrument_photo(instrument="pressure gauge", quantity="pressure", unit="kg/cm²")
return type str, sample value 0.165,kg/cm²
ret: 39,kg/cm²
